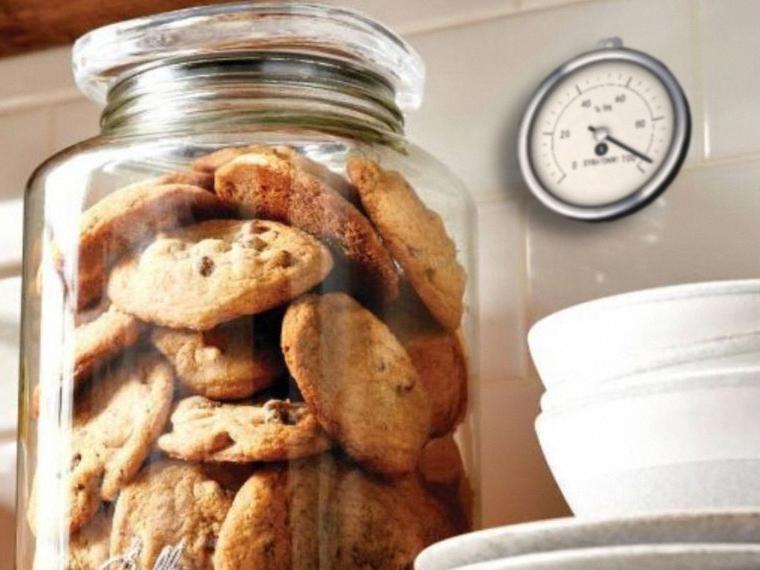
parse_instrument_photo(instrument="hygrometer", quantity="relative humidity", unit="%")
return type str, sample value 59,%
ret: 96,%
